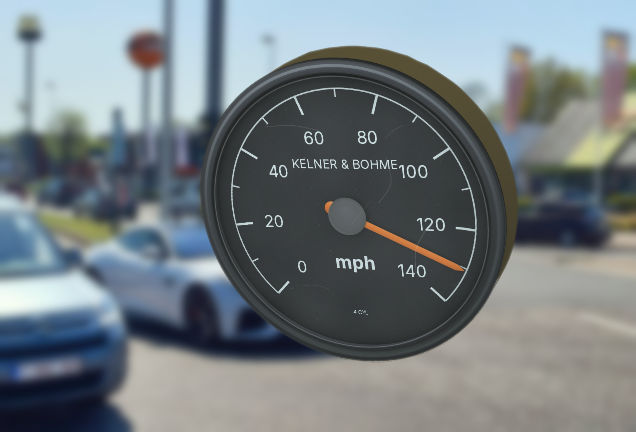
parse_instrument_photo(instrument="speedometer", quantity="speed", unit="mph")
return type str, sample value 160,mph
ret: 130,mph
